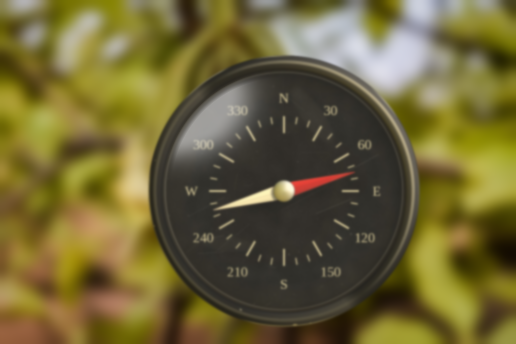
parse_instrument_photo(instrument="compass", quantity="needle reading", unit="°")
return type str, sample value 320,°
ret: 75,°
